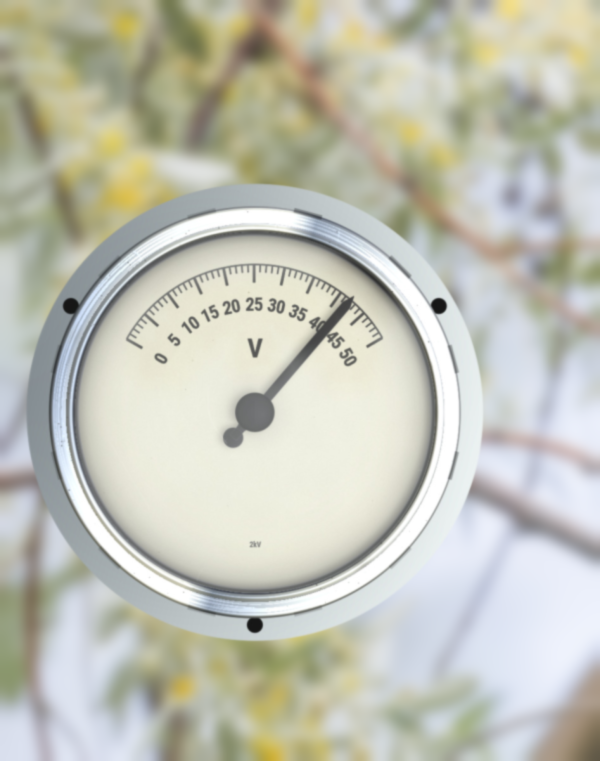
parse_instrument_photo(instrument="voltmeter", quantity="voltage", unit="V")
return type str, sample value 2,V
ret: 42,V
